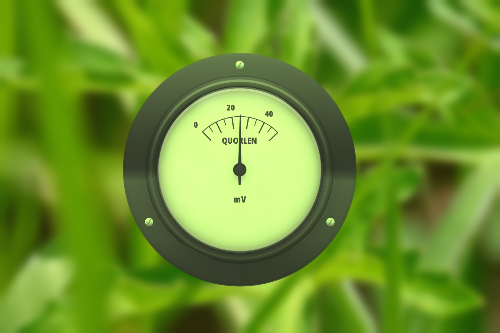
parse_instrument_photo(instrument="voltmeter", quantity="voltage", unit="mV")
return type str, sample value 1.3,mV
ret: 25,mV
